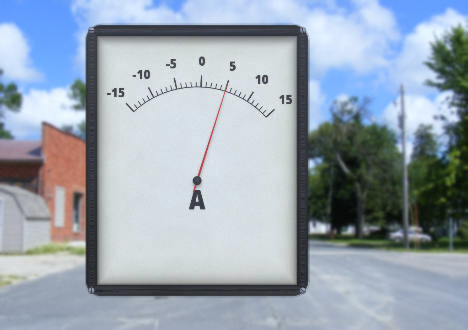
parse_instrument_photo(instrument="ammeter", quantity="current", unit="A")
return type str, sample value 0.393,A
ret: 5,A
